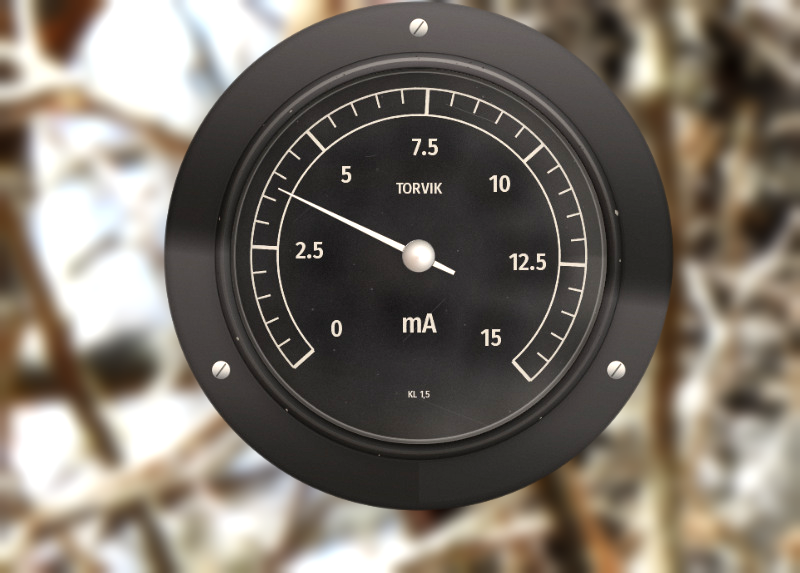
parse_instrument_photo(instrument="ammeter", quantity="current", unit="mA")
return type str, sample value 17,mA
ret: 3.75,mA
